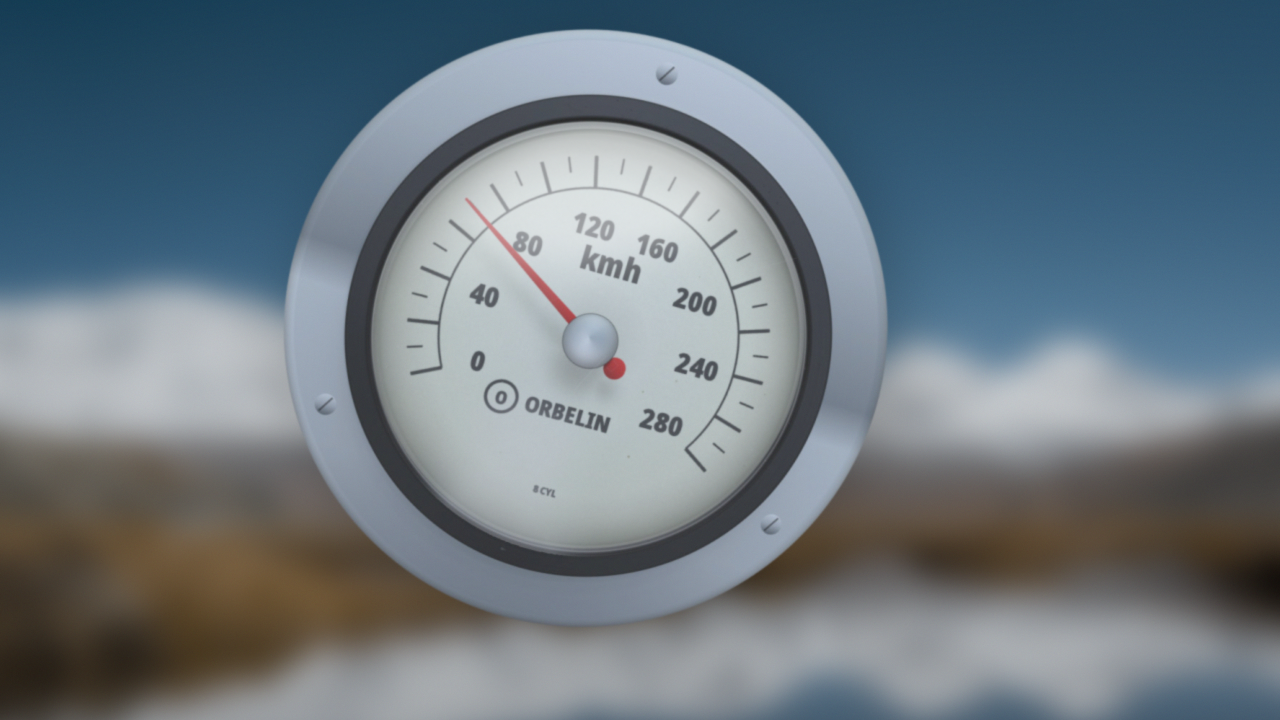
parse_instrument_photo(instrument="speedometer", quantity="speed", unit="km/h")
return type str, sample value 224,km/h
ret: 70,km/h
